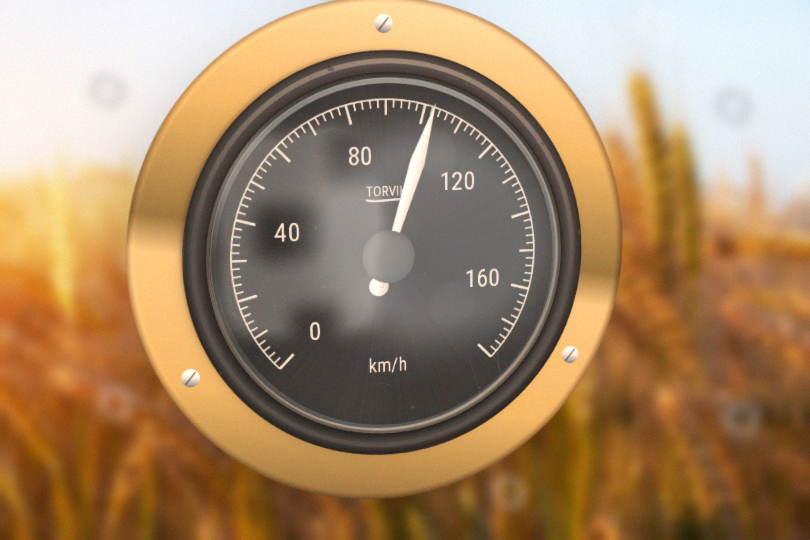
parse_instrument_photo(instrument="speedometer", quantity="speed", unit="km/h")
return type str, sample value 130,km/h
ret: 102,km/h
